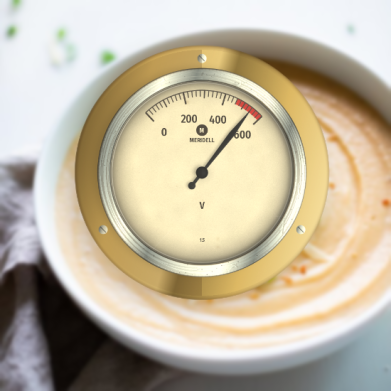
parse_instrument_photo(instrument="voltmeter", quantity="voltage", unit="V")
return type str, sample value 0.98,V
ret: 540,V
